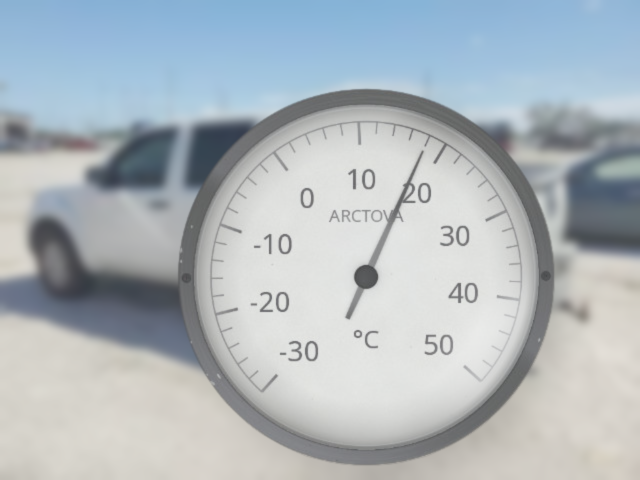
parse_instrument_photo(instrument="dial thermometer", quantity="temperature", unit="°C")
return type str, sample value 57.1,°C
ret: 18,°C
